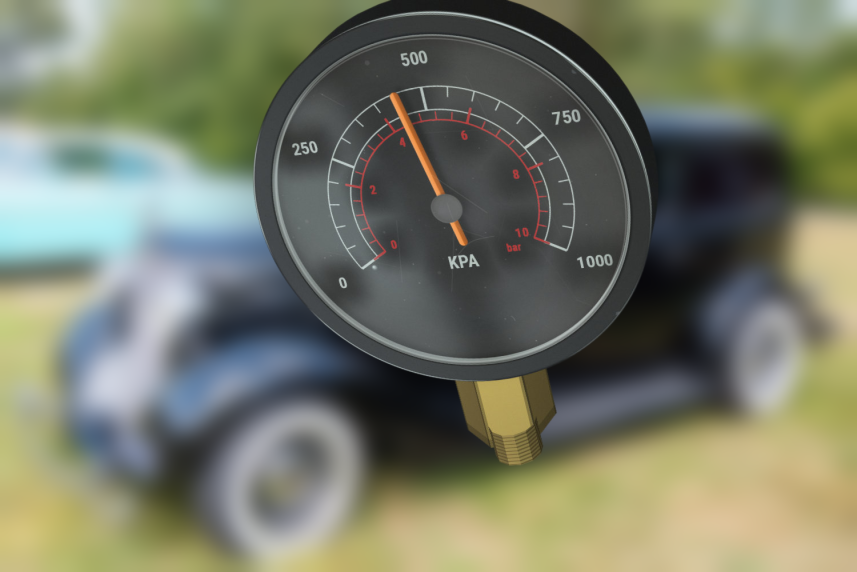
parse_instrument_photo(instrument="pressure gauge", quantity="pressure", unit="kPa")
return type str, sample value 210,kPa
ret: 450,kPa
